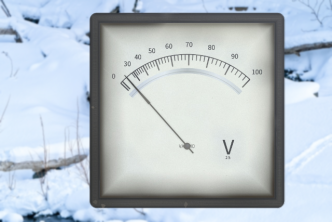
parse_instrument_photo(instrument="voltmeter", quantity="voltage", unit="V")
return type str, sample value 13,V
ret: 20,V
